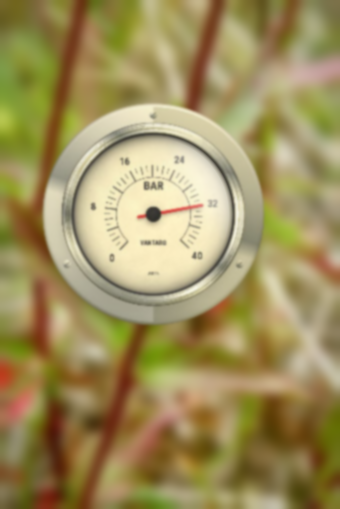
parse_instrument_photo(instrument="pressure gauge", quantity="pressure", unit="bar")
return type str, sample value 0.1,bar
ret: 32,bar
